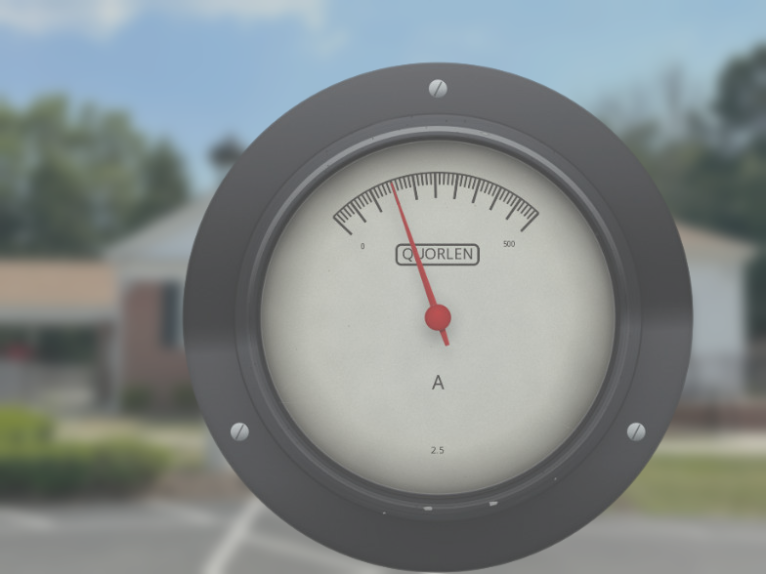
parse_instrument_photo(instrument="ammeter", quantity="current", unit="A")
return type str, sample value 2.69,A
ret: 150,A
